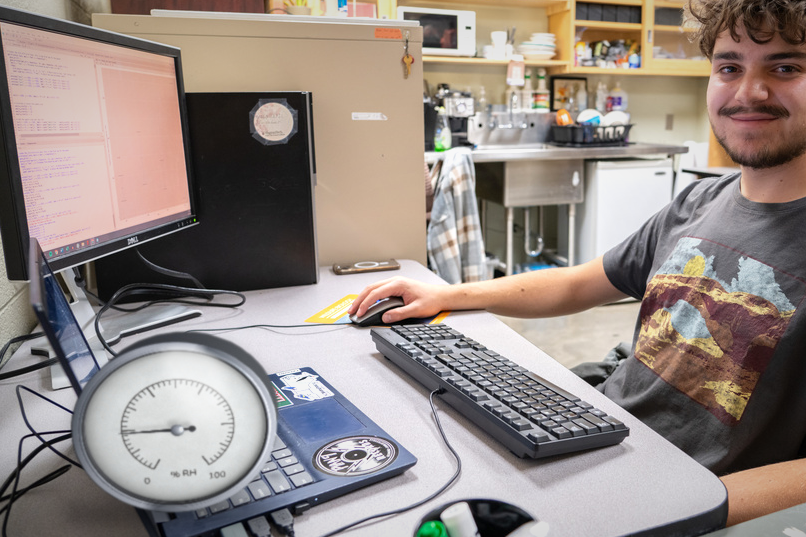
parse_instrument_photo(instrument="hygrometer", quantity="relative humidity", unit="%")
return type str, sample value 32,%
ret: 20,%
